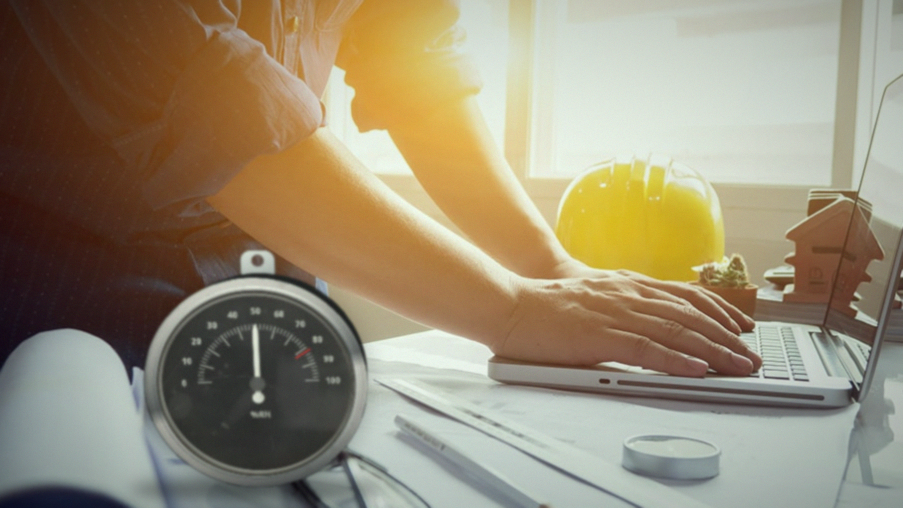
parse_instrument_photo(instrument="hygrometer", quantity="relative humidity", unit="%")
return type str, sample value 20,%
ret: 50,%
